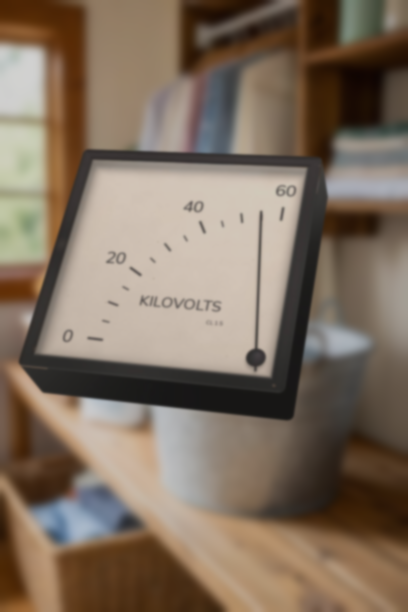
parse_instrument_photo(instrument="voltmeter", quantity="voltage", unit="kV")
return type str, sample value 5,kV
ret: 55,kV
